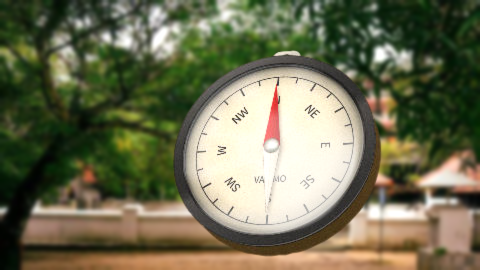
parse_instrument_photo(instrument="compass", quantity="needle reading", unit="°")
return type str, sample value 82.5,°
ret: 0,°
